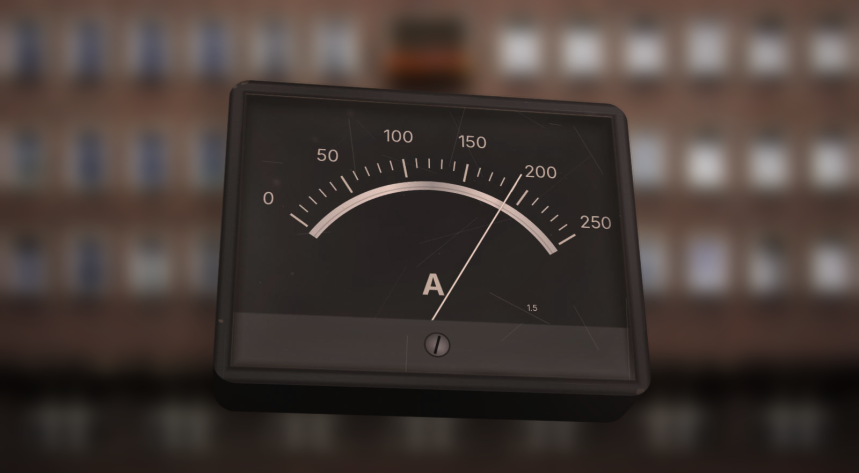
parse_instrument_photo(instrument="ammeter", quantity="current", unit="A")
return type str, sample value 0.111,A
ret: 190,A
